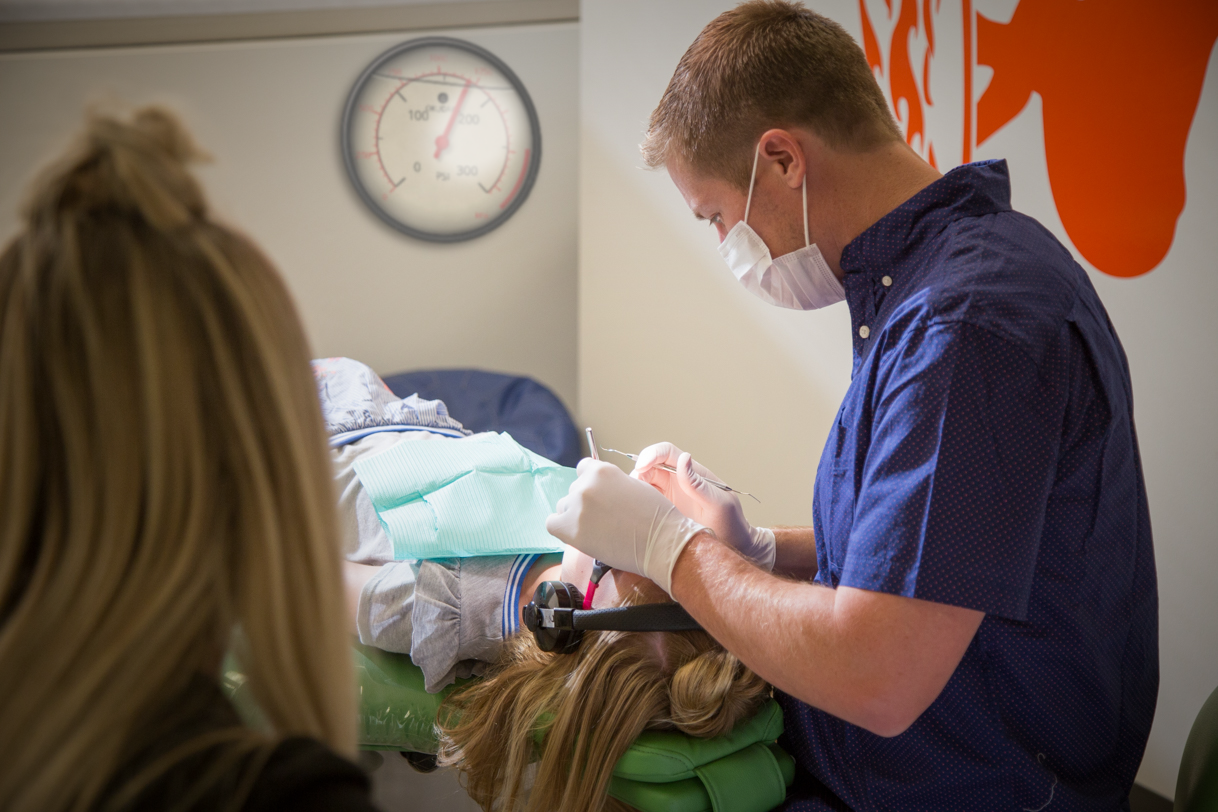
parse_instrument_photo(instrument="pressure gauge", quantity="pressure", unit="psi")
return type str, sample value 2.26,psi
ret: 175,psi
